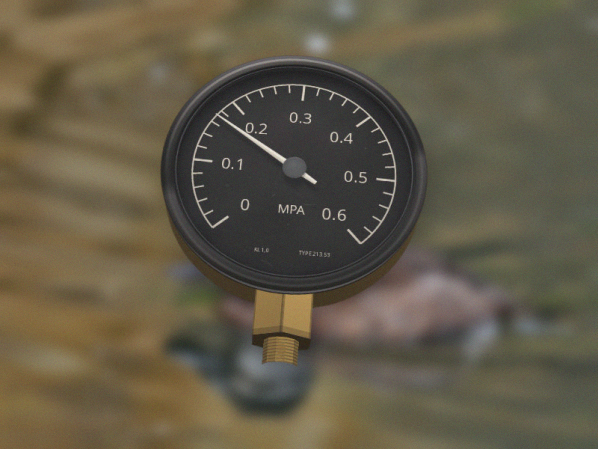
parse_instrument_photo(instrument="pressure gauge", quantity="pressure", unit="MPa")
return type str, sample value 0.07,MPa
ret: 0.17,MPa
